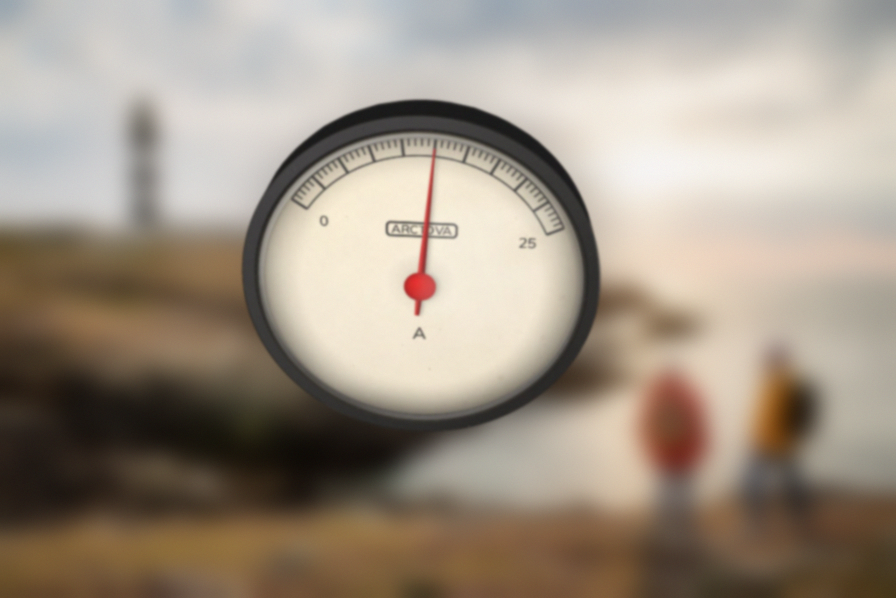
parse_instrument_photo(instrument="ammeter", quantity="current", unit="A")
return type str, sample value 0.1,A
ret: 12.5,A
